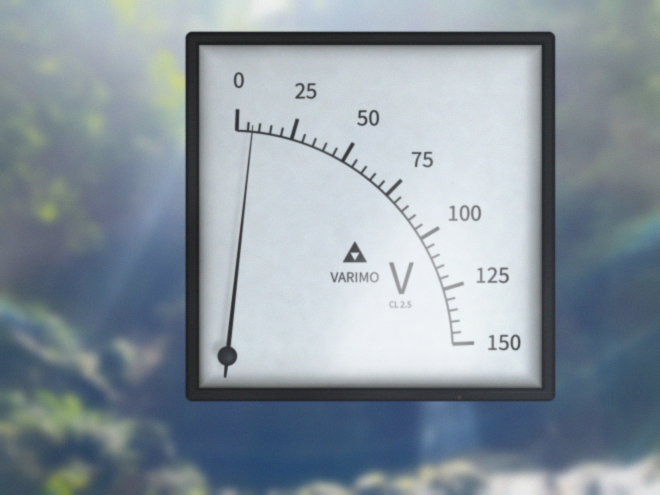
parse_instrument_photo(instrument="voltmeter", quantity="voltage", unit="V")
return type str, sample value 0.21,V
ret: 7.5,V
